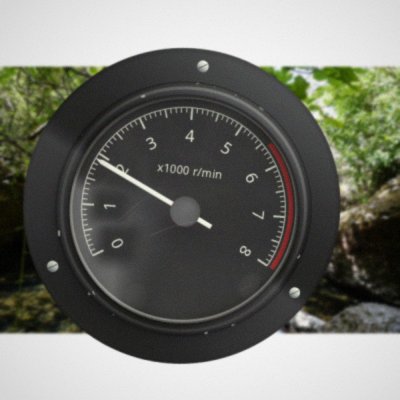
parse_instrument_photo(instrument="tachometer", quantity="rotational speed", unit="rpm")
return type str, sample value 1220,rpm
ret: 1900,rpm
